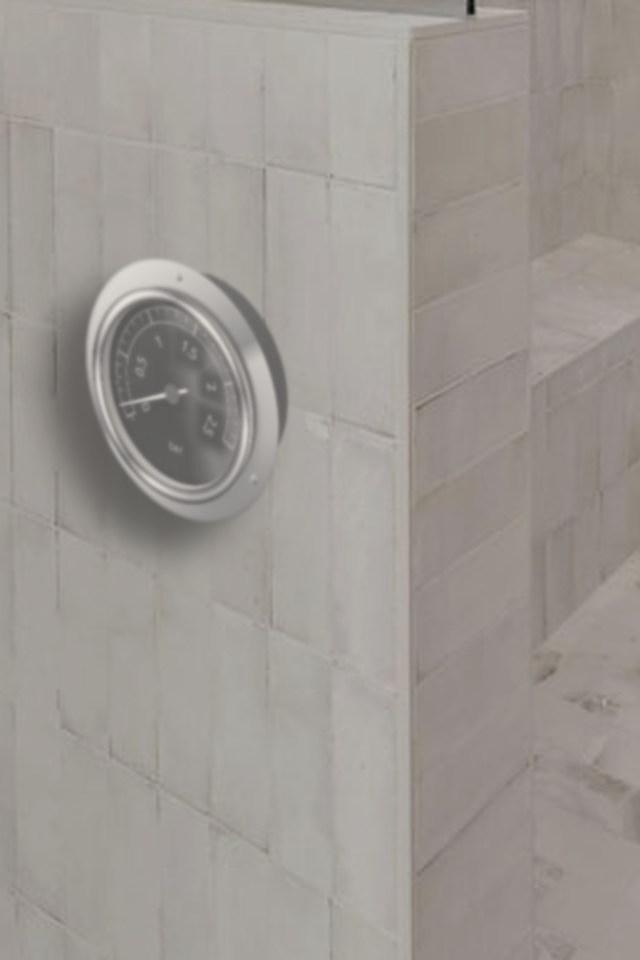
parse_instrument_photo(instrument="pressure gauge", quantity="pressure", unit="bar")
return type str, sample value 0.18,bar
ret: 0.1,bar
